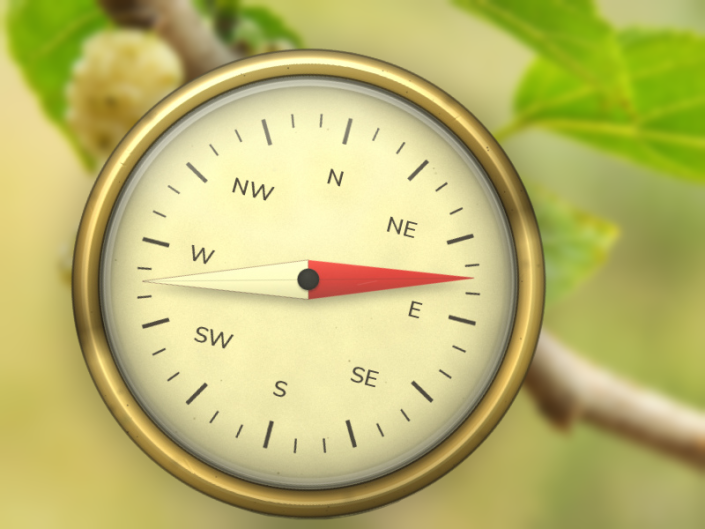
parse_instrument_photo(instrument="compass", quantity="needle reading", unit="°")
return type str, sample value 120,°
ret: 75,°
